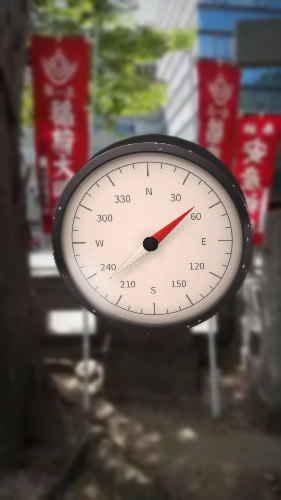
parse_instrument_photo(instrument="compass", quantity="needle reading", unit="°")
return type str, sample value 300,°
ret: 50,°
